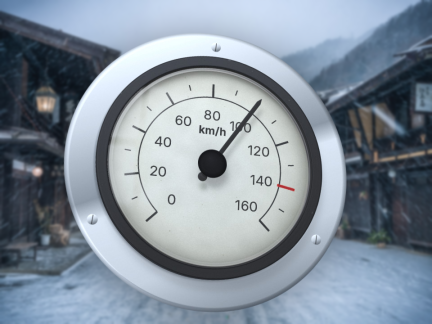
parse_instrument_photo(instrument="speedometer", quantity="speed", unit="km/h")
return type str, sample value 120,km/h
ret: 100,km/h
